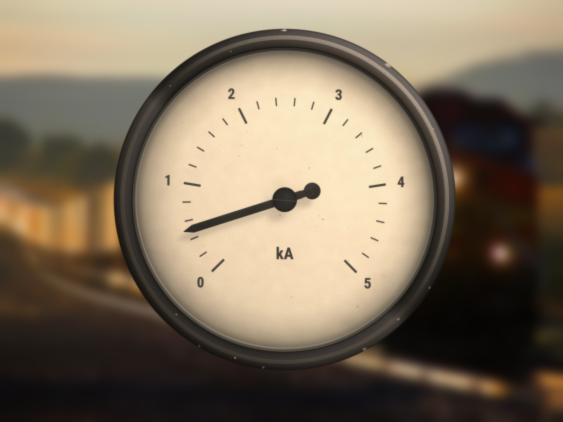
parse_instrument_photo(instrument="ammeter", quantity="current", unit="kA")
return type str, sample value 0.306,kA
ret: 0.5,kA
